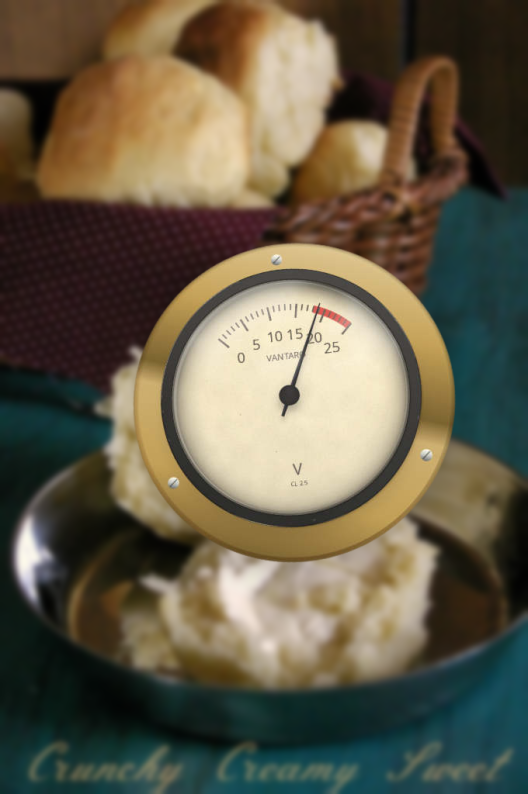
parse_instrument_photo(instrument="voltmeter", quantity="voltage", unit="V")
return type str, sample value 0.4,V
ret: 19,V
